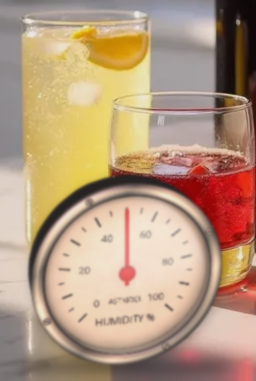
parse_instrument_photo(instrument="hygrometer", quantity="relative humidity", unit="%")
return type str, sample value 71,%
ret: 50,%
